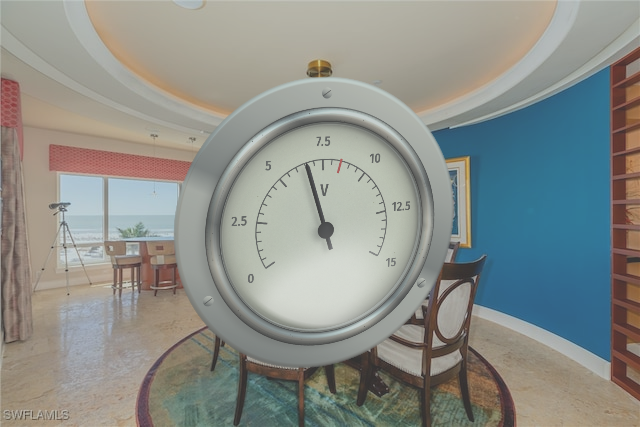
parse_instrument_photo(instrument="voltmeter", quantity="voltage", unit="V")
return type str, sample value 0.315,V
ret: 6.5,V
